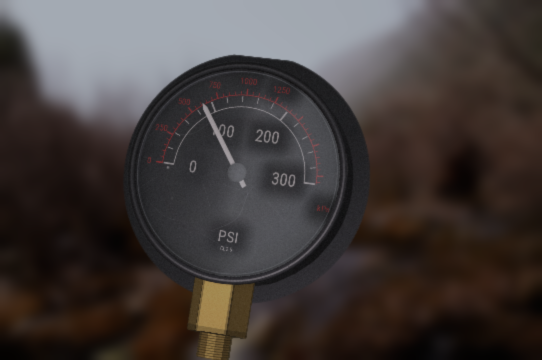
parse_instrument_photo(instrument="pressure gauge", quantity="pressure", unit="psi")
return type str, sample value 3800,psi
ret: 90,psi
